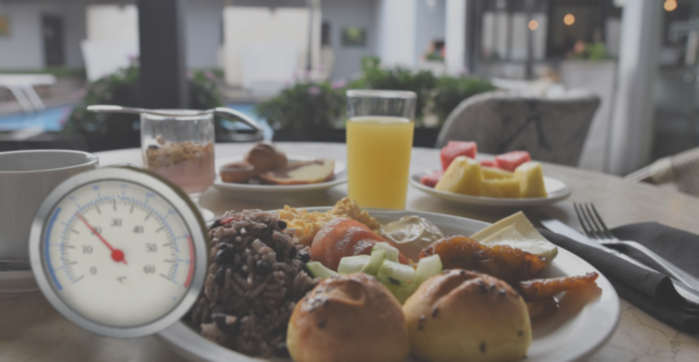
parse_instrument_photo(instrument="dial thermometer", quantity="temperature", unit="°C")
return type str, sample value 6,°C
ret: 20,°C
